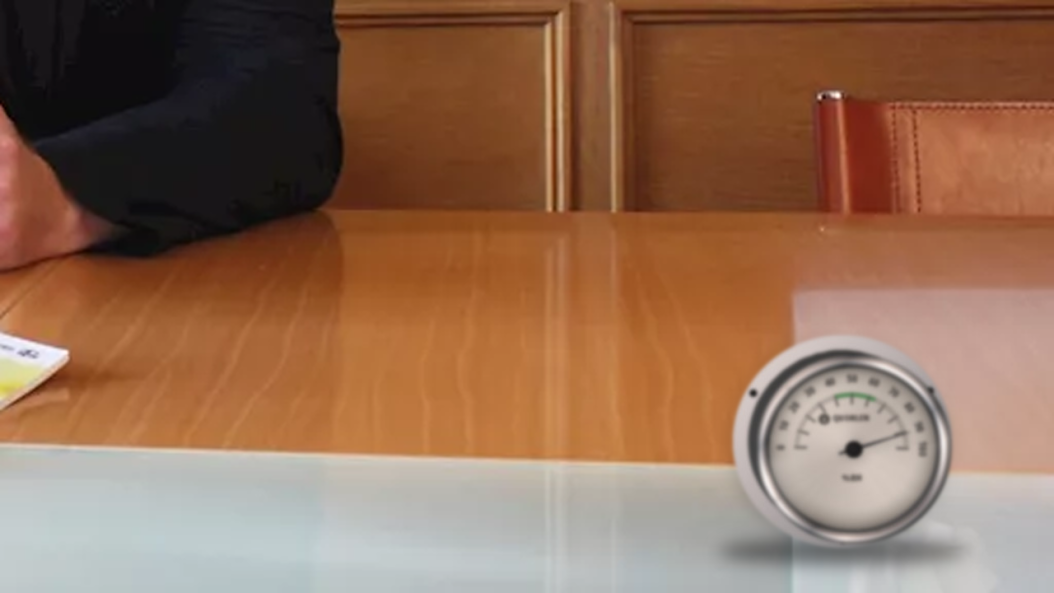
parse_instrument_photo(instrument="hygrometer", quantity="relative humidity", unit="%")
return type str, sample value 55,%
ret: 90,%
